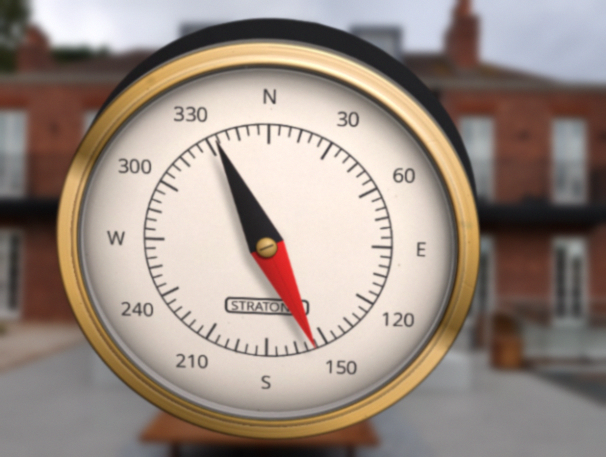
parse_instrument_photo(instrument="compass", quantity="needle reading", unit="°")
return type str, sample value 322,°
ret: 155,°
